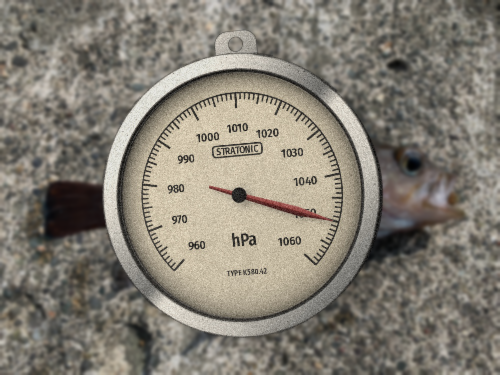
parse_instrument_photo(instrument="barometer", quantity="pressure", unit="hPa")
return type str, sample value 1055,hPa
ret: 1050,hPa
